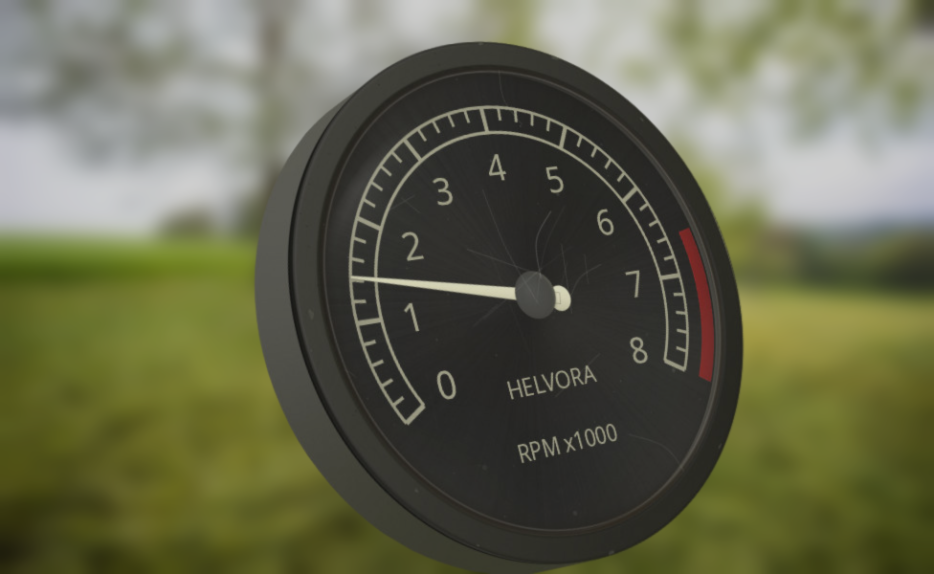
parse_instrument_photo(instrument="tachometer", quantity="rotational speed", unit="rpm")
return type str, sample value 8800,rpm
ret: 1400,rpm
